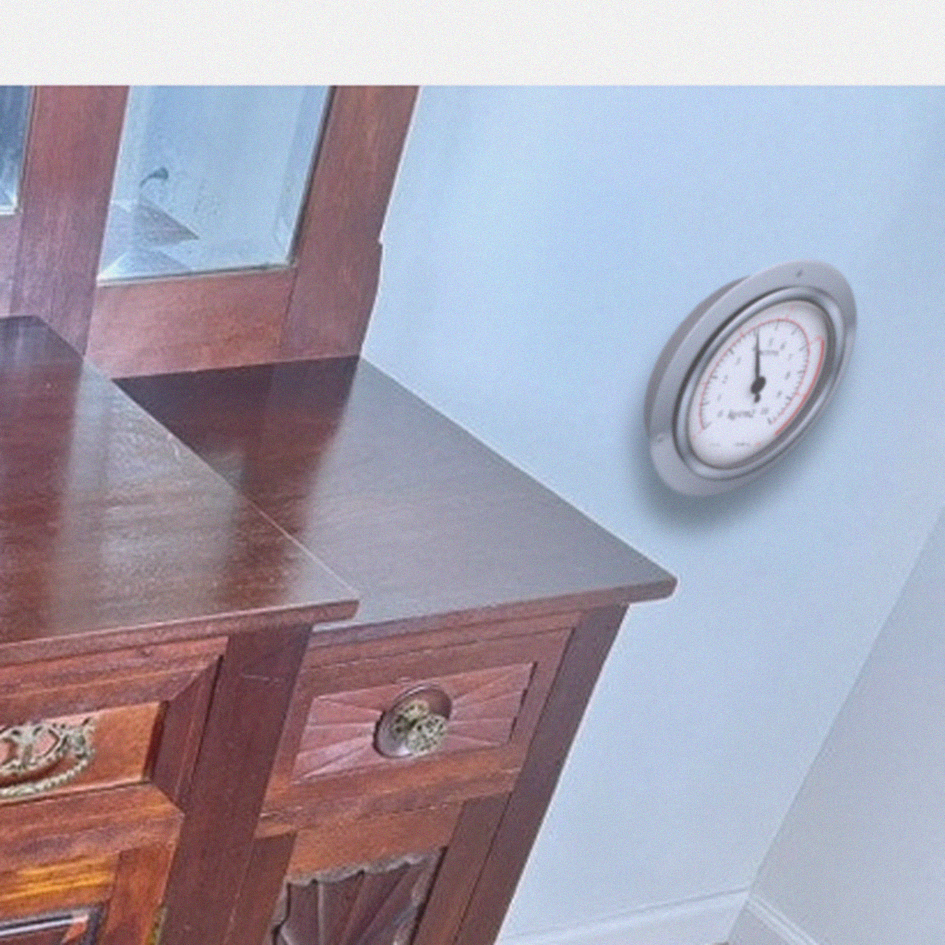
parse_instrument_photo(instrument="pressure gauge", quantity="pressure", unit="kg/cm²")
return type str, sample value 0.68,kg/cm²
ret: 4,kg/cm²
